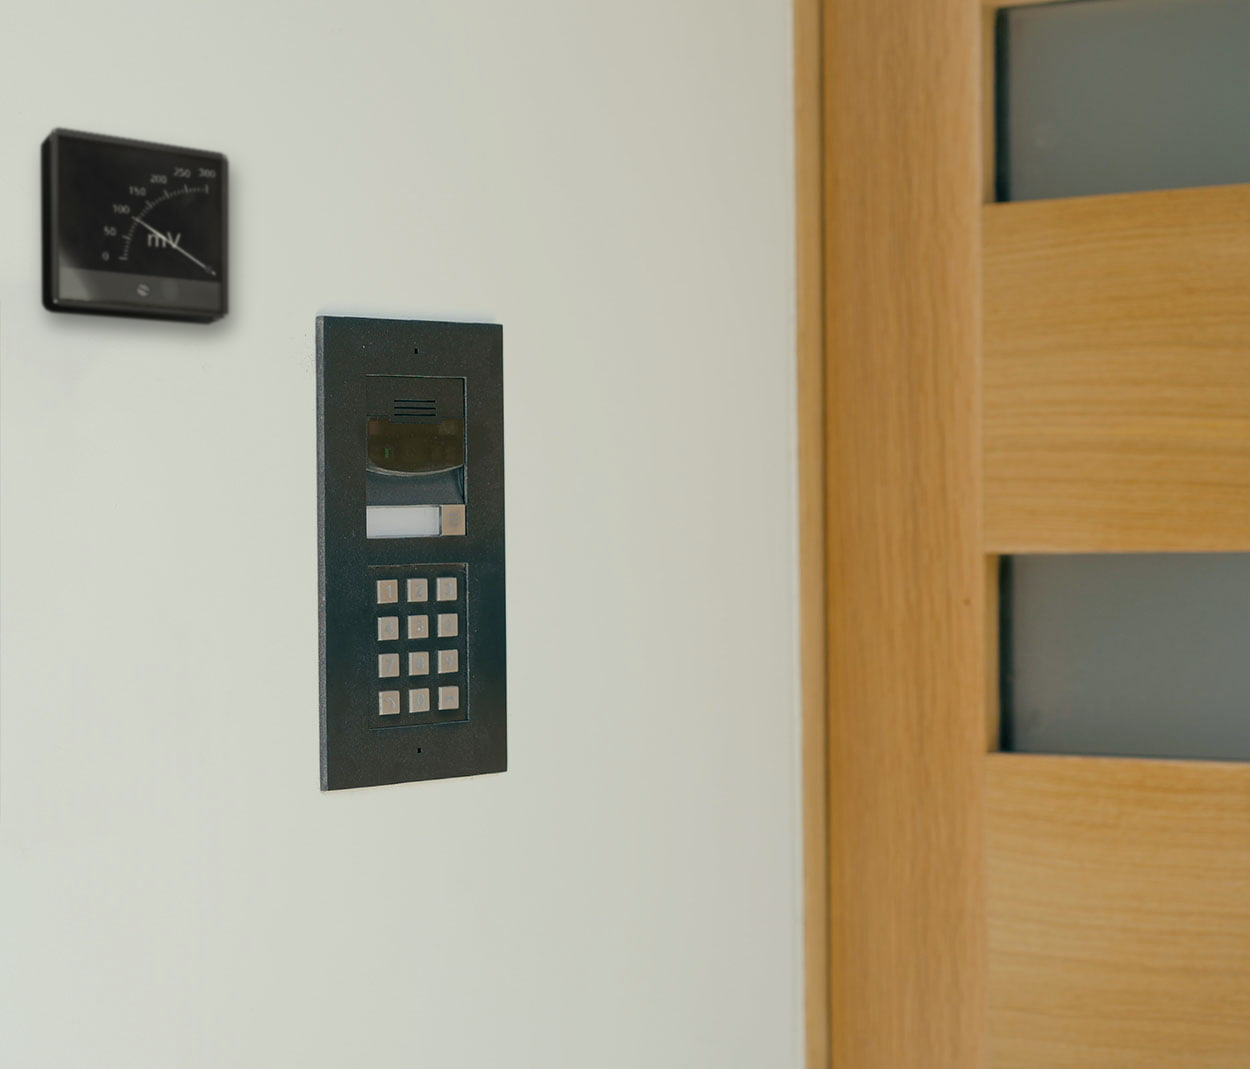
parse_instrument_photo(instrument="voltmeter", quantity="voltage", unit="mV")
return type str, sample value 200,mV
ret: 100,mV
